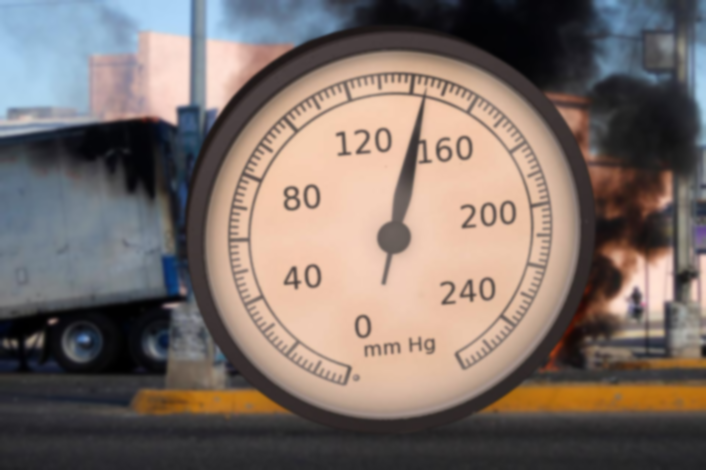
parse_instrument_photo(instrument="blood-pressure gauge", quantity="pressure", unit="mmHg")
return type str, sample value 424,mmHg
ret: 144,mmHg
